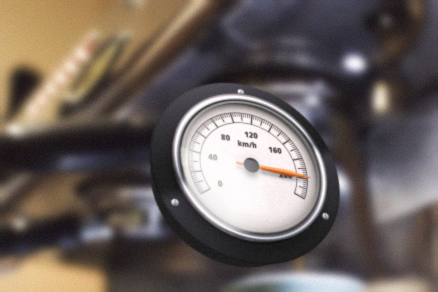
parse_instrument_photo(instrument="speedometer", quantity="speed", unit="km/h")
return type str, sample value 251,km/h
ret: 200,km/h
